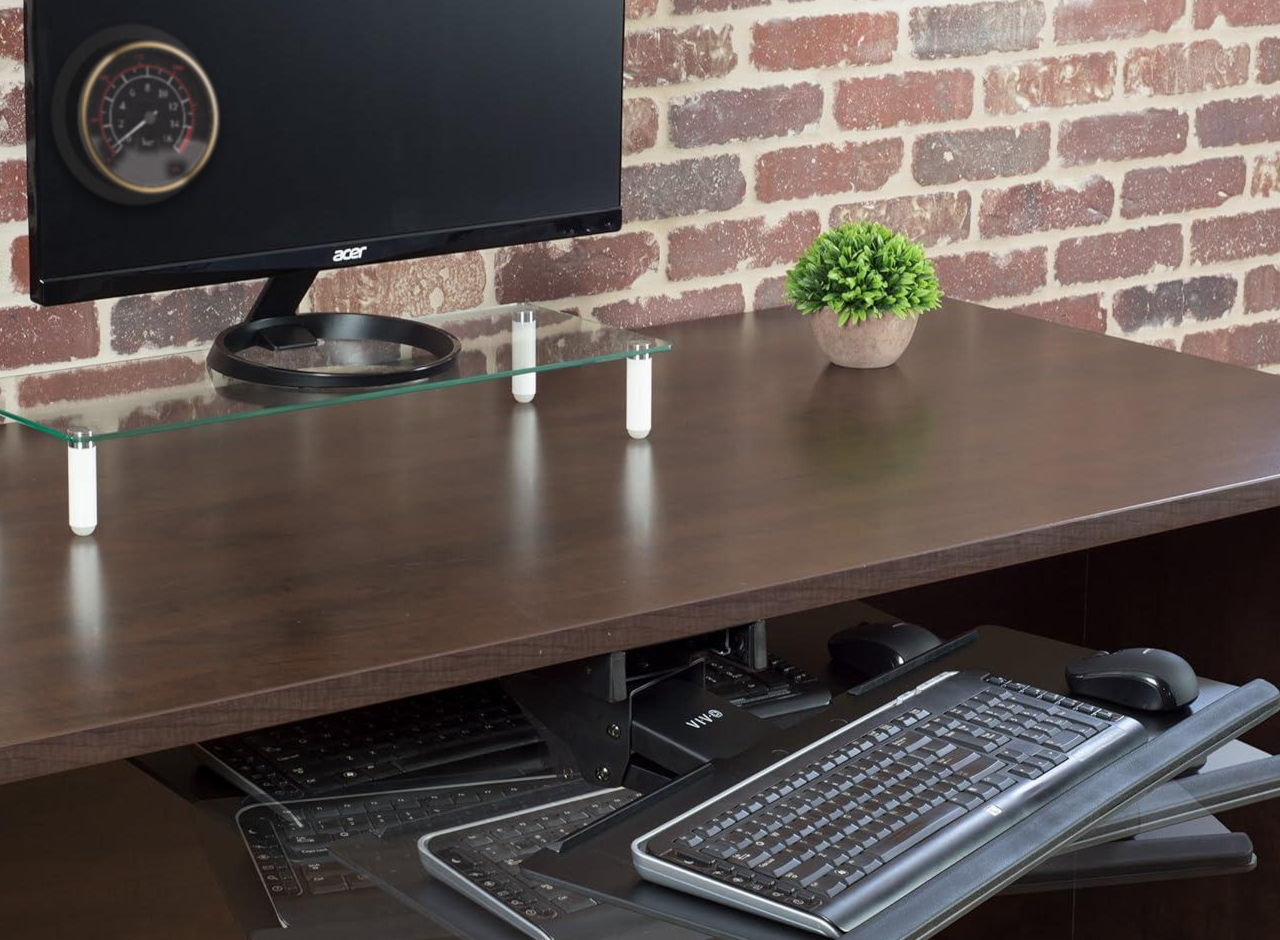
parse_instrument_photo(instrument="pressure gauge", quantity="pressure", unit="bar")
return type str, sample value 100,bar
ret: 0.5,bar
